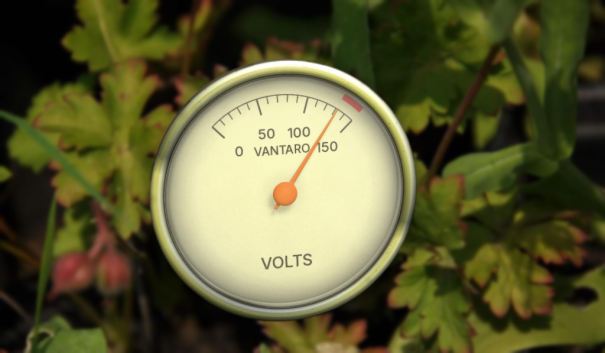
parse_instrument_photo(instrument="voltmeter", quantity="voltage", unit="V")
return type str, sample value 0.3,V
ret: 130,V
